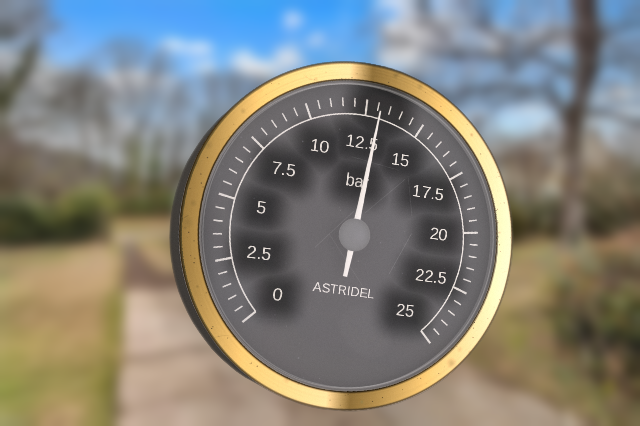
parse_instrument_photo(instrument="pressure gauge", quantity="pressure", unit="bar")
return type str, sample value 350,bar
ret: 13,bar
